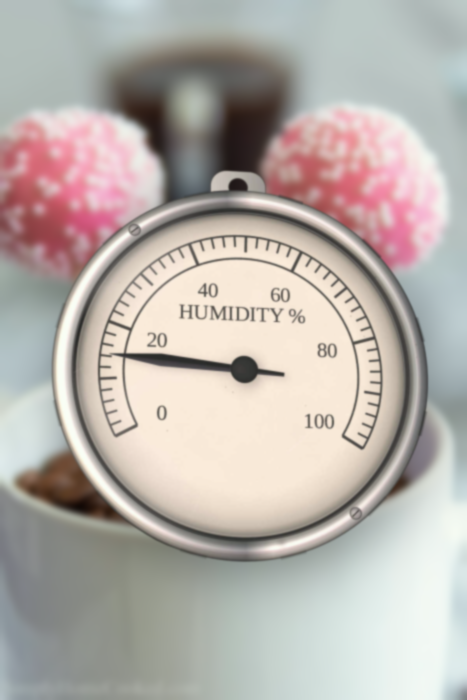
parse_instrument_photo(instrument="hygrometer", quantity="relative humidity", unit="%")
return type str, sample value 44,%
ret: 14,%
